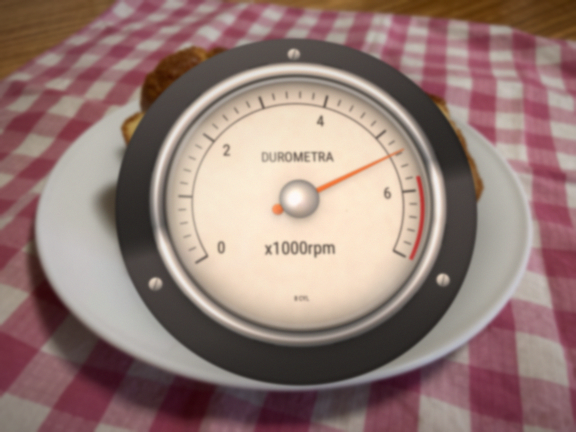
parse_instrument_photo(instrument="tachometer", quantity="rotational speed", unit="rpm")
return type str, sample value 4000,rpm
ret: 5400,rpm
